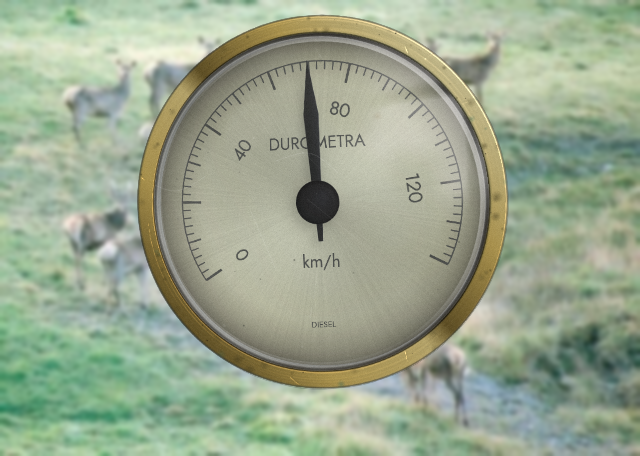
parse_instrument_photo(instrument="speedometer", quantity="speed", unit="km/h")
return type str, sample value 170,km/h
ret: 70,km/h
